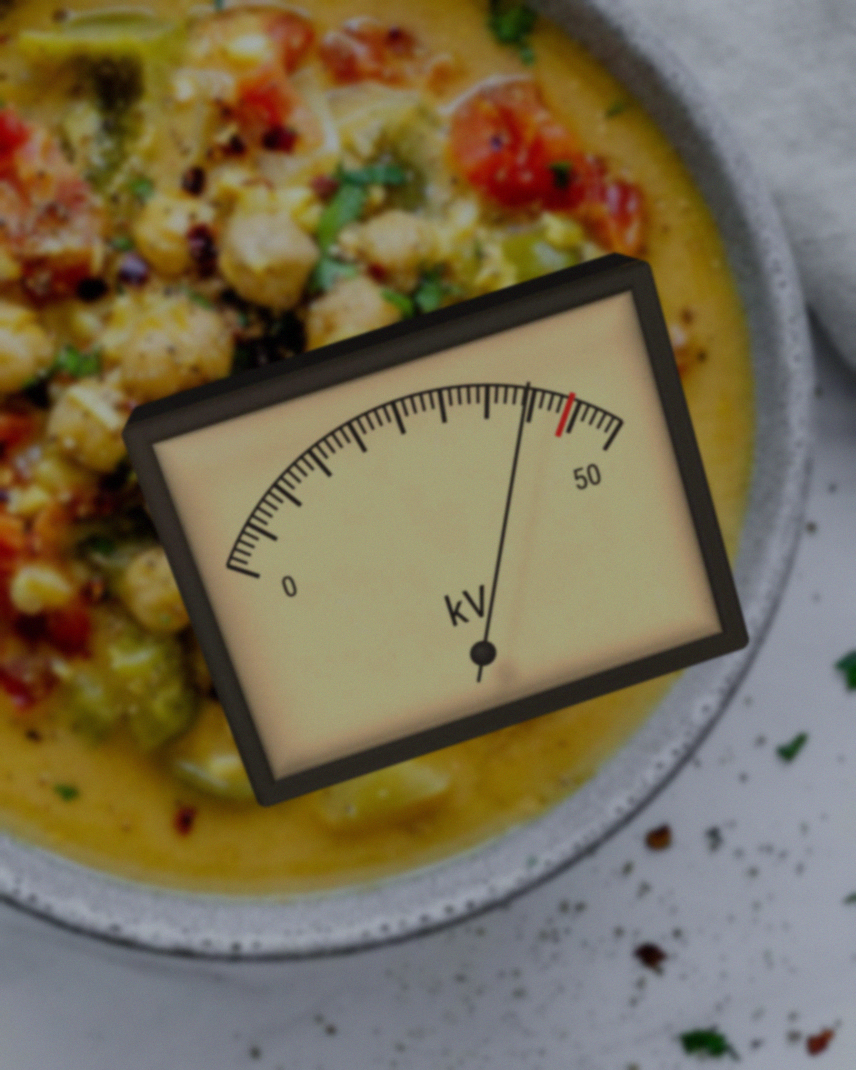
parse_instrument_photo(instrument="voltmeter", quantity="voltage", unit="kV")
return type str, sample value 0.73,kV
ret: 39,kV
